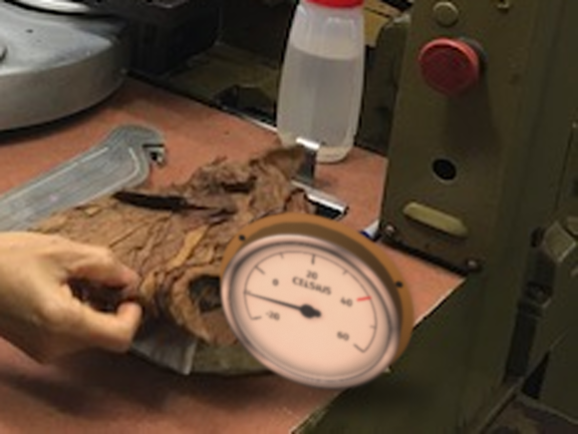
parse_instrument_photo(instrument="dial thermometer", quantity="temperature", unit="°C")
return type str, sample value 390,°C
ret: -10,°C
